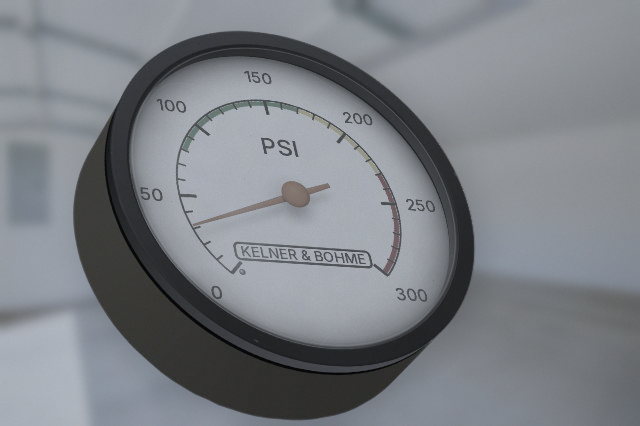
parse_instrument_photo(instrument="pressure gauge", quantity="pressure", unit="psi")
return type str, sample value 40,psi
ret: 30,psi
